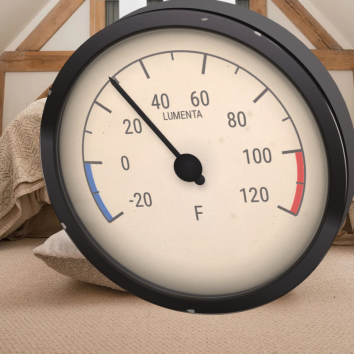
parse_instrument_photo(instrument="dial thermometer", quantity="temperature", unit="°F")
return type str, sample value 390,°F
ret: 30,°F
